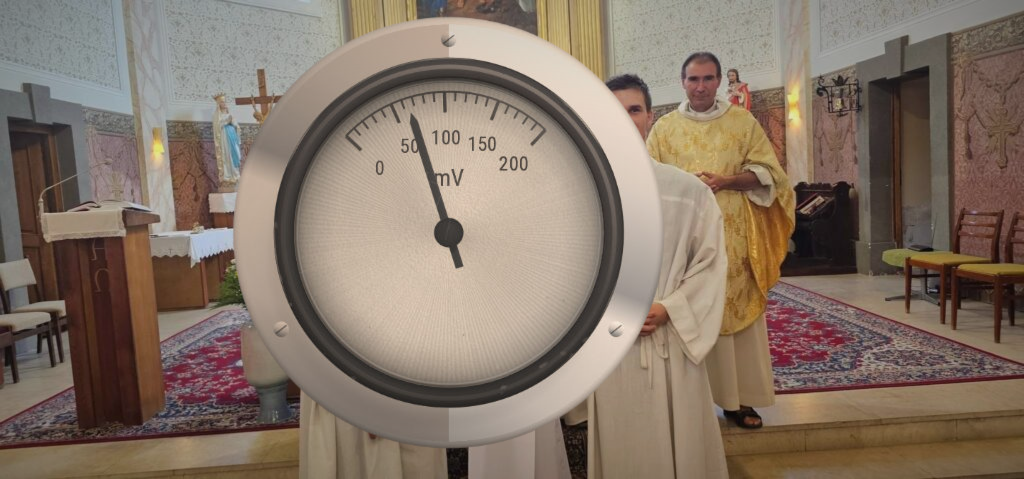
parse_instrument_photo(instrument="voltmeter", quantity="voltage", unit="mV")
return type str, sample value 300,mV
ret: 65,mV
